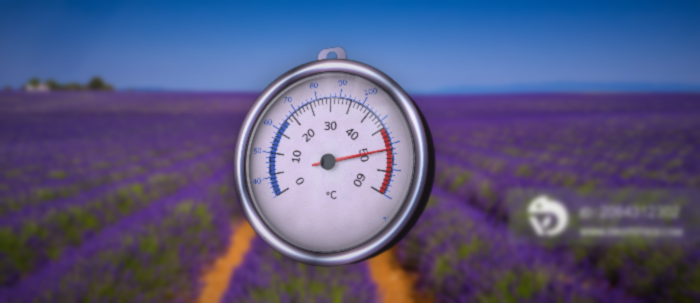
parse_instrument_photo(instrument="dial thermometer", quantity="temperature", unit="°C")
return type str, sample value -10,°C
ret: 50,°C
